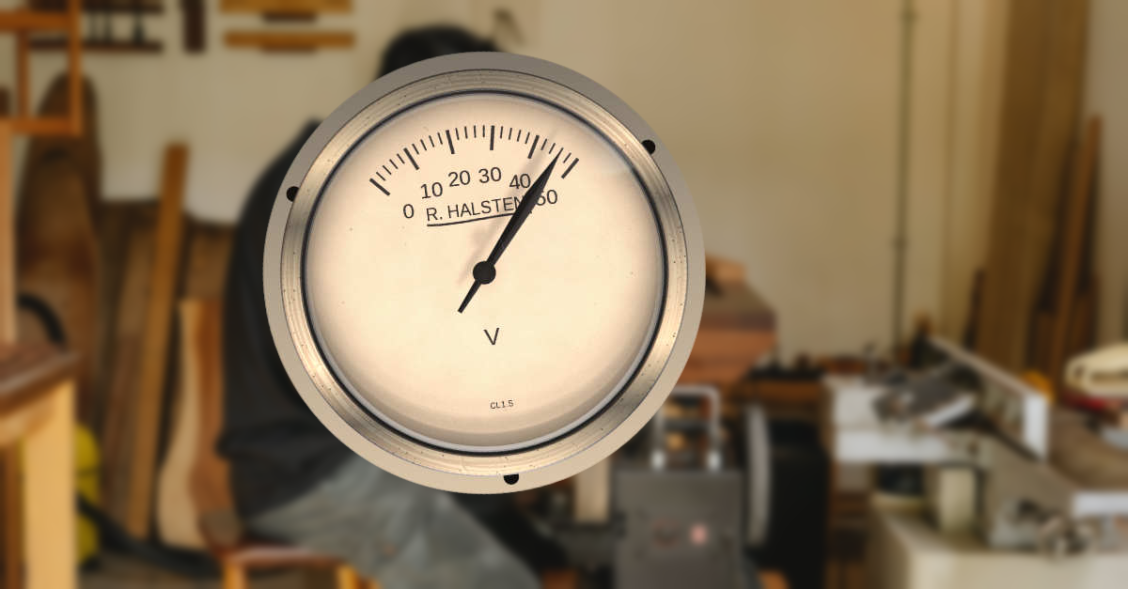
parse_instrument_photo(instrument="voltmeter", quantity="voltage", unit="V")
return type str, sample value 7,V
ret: 46,V
